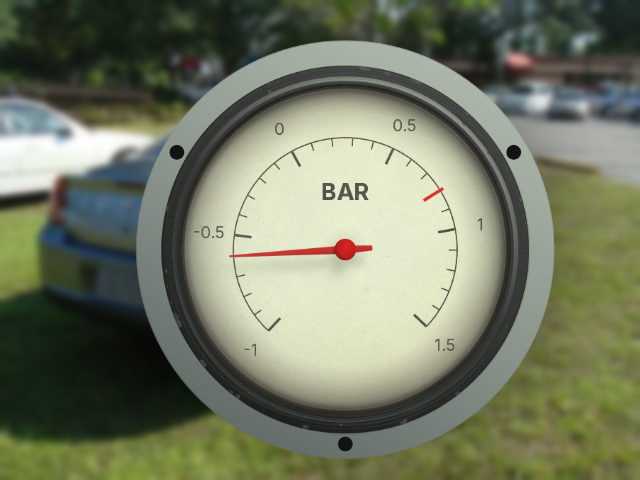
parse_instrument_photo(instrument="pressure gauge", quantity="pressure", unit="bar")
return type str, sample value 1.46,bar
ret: -0.6,bar
